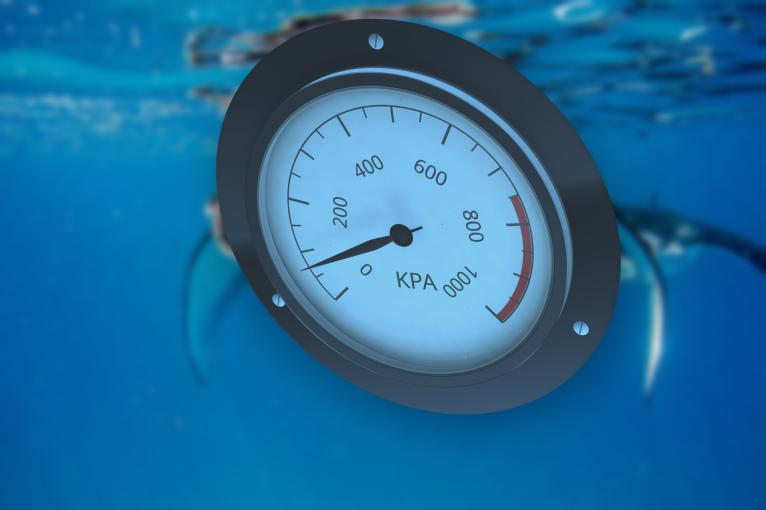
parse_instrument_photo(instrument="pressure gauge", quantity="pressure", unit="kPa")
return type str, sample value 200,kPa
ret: 75,kPa
